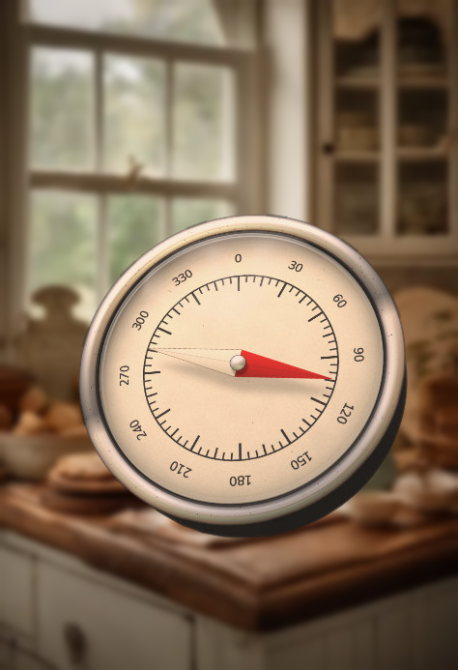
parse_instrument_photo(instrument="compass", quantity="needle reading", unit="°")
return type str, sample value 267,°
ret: 105,°
